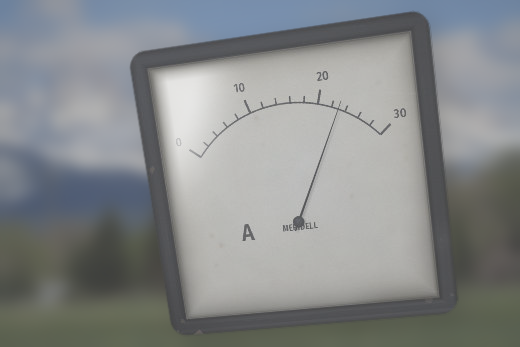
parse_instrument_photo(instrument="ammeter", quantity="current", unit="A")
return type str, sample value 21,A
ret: 23,A
